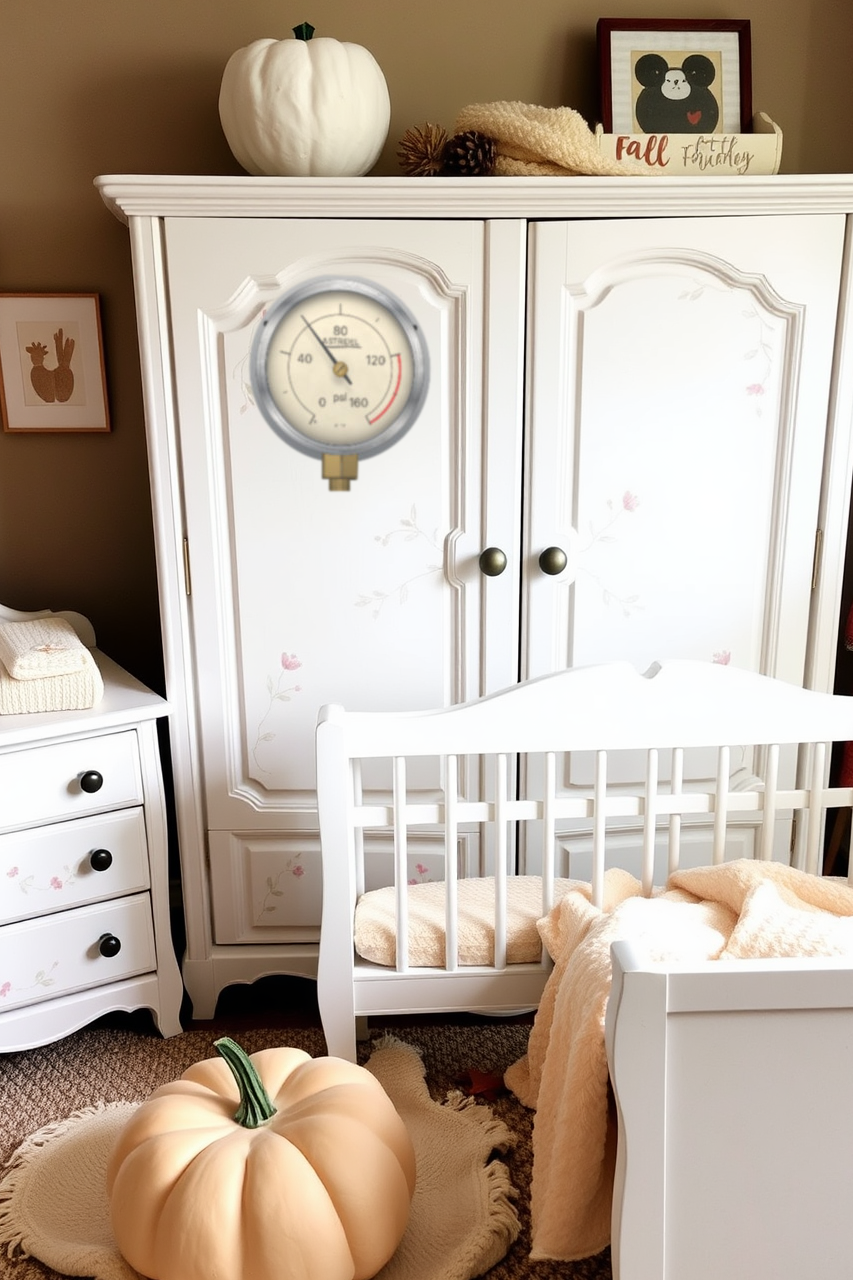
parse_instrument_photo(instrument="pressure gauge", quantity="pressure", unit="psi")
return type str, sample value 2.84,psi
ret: 60,psi
